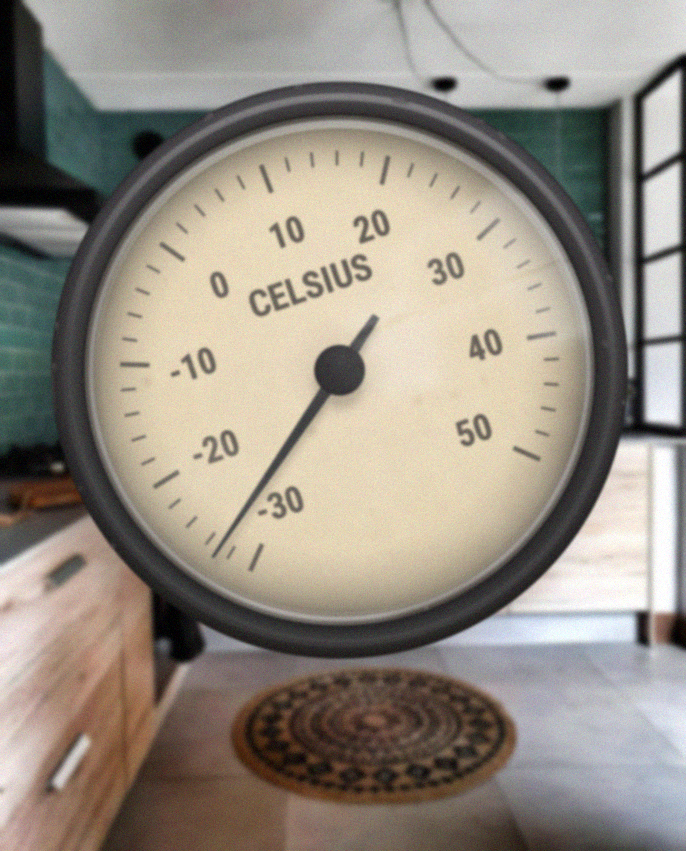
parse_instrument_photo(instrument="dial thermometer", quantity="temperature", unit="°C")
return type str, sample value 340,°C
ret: -27,°C
